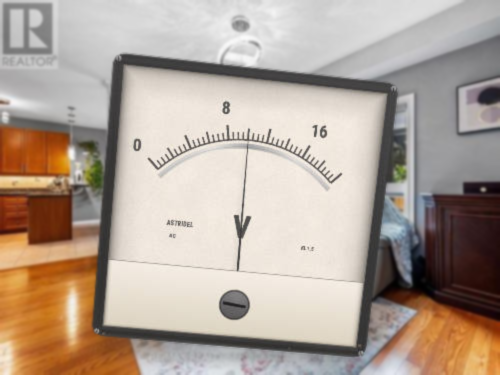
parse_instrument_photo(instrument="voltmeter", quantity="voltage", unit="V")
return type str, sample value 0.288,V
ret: 10,V
